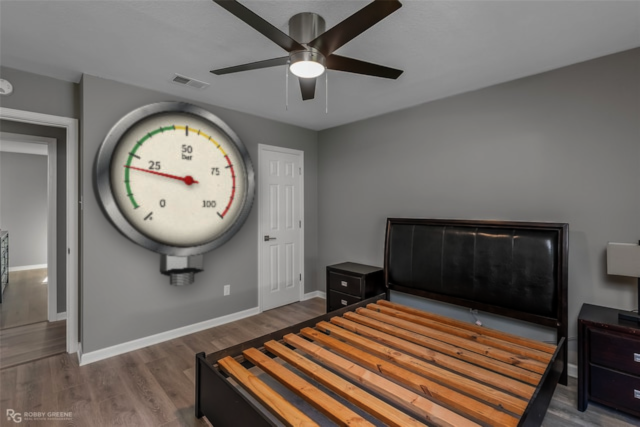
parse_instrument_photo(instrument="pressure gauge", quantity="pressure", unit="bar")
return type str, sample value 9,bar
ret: 20,bar
